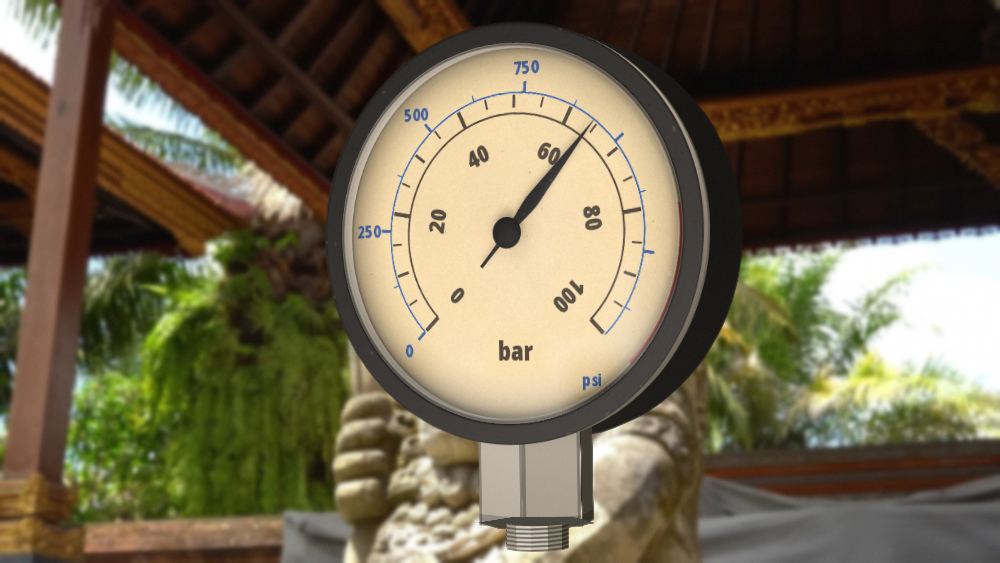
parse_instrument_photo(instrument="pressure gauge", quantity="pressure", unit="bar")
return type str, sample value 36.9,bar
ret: 65,bar
